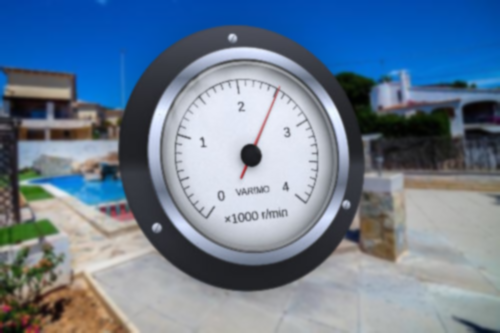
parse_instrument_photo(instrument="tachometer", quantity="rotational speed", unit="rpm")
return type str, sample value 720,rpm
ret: 2500,rpm
